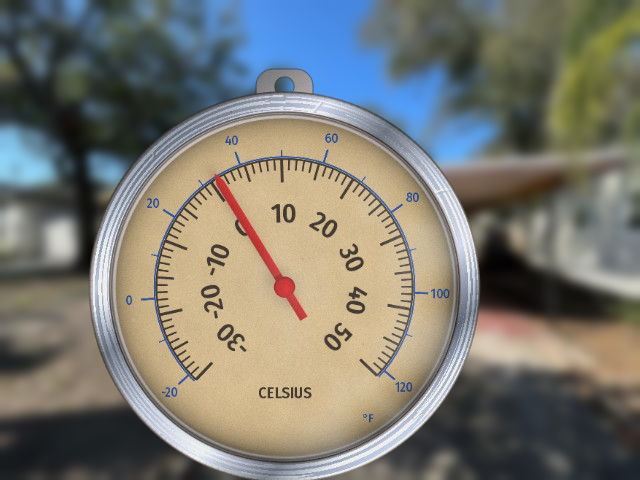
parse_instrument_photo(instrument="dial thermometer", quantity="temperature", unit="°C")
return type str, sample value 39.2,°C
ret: 1,°C
